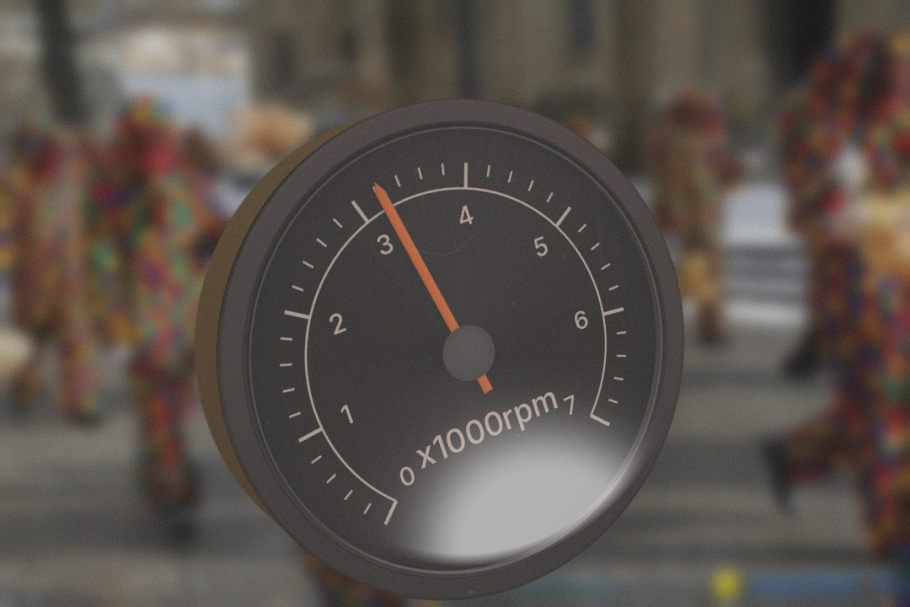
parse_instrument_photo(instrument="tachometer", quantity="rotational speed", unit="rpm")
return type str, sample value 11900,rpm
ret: 3200,rpm
